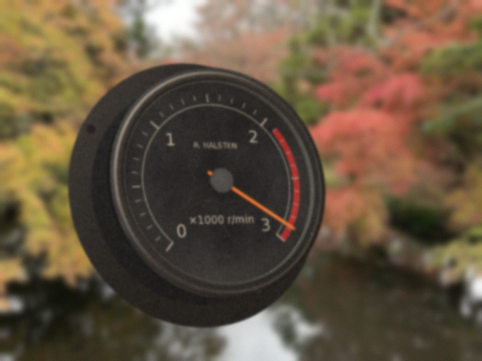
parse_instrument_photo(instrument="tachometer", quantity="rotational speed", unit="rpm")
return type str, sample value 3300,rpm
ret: 2900,rpm
